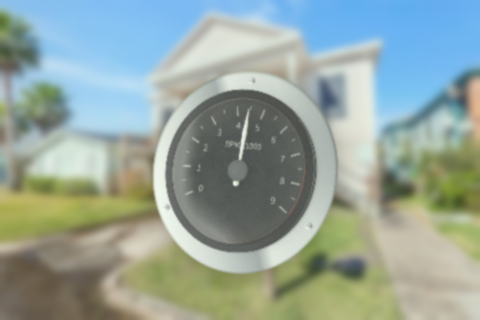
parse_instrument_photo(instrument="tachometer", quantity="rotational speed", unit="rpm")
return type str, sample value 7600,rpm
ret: 4500,rpm
